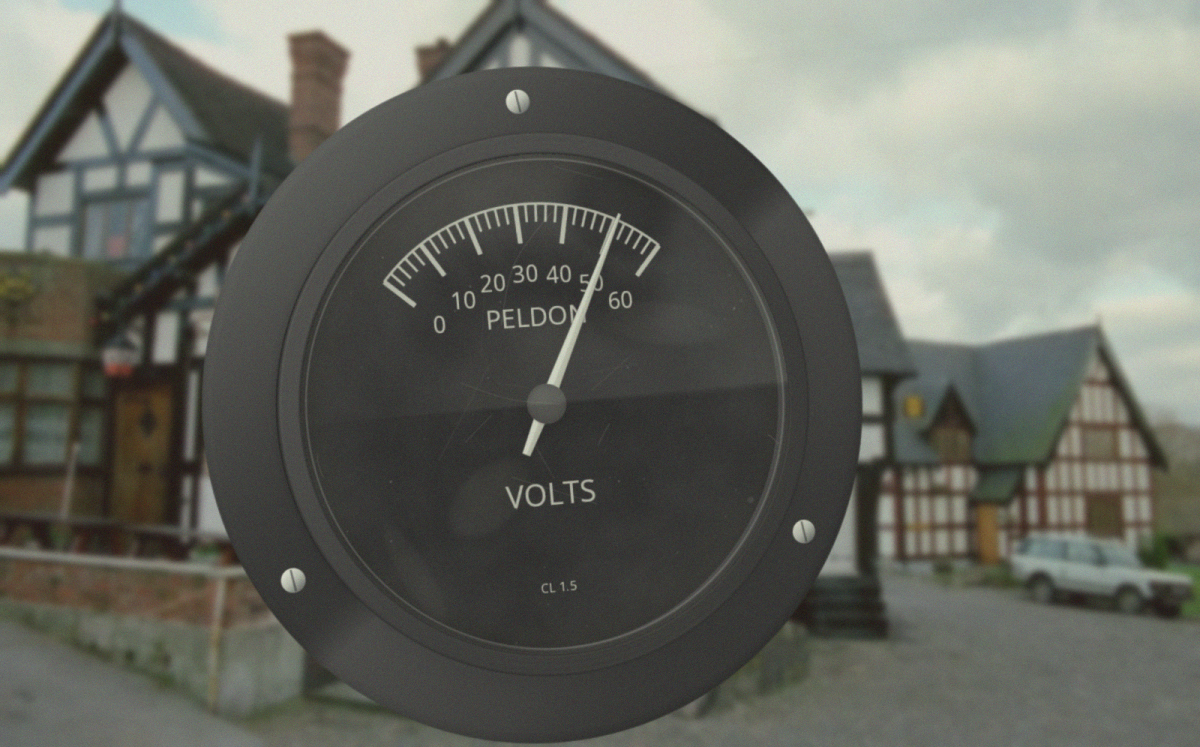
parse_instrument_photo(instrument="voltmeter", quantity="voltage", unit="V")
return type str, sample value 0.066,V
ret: 50,V
